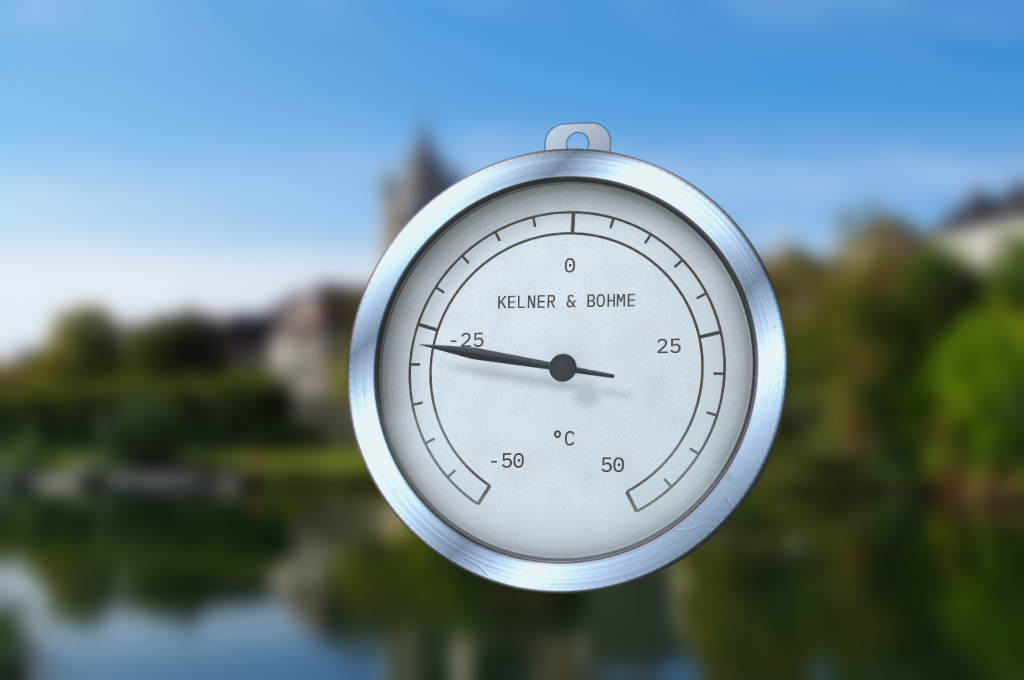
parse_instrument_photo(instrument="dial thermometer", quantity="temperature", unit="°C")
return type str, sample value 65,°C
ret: -27.5,°C
